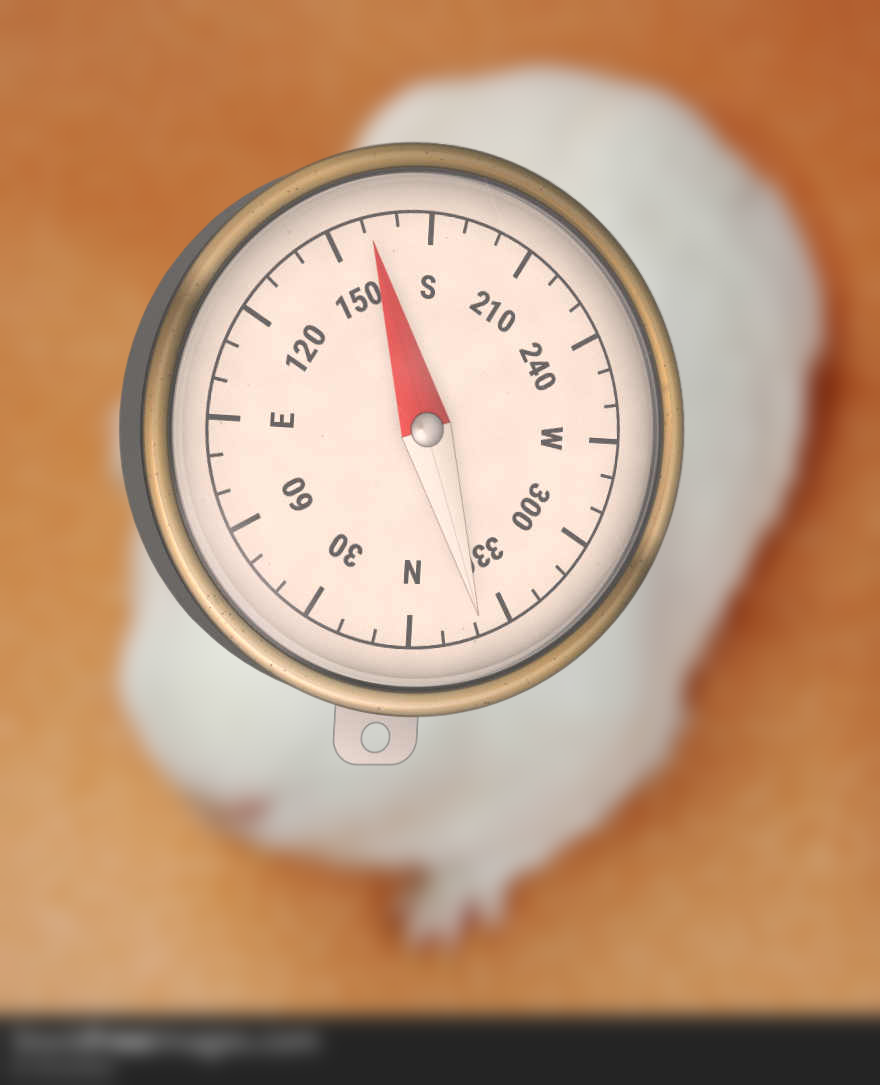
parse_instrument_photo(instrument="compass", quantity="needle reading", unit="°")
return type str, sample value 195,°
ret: 160,°
